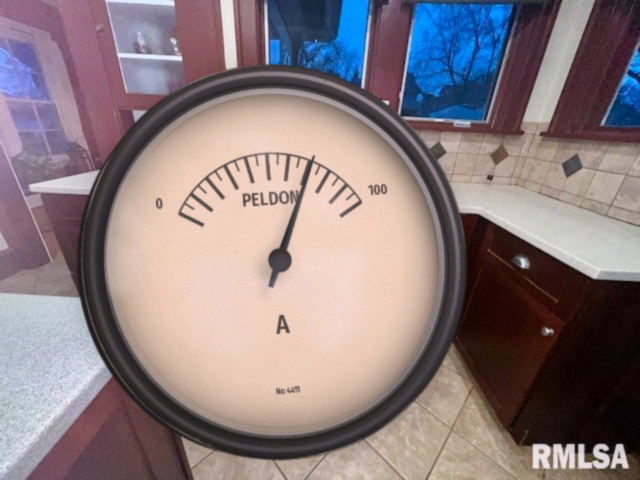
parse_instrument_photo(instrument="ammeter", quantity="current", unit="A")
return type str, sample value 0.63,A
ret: 70,A
